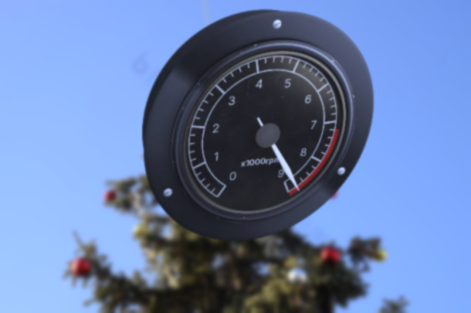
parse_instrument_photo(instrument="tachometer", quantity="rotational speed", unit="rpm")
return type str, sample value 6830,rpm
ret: 8800,rpm
